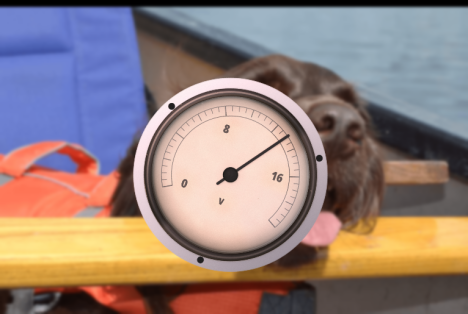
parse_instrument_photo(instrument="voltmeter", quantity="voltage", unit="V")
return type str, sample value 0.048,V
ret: 13,V
